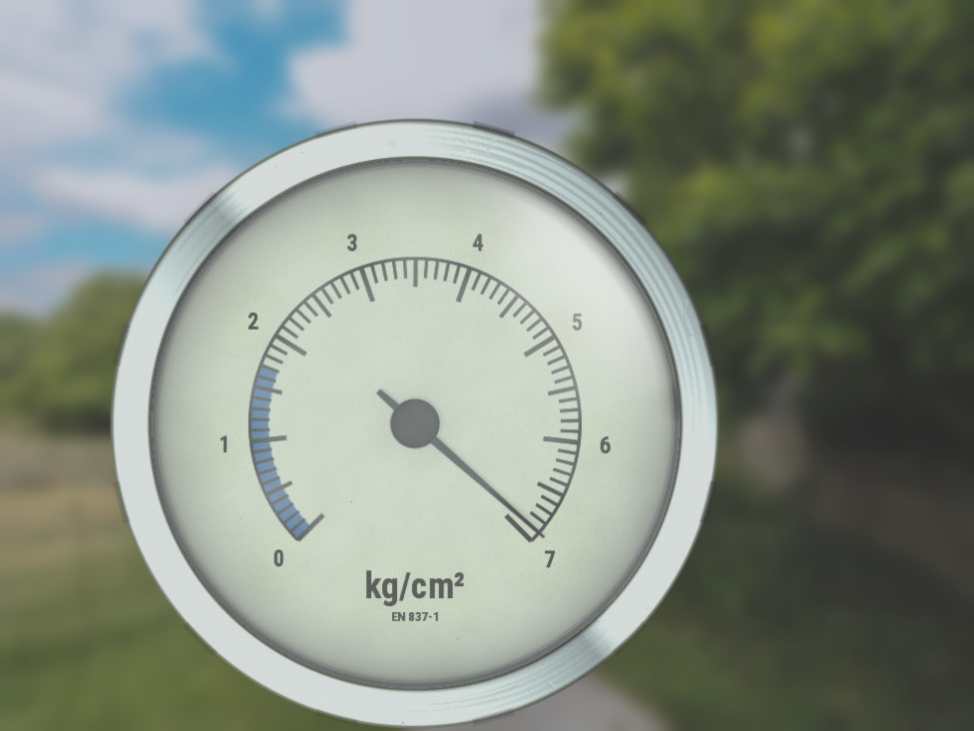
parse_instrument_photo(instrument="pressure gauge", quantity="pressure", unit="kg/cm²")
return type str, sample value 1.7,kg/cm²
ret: 6.9,kg/cm²
